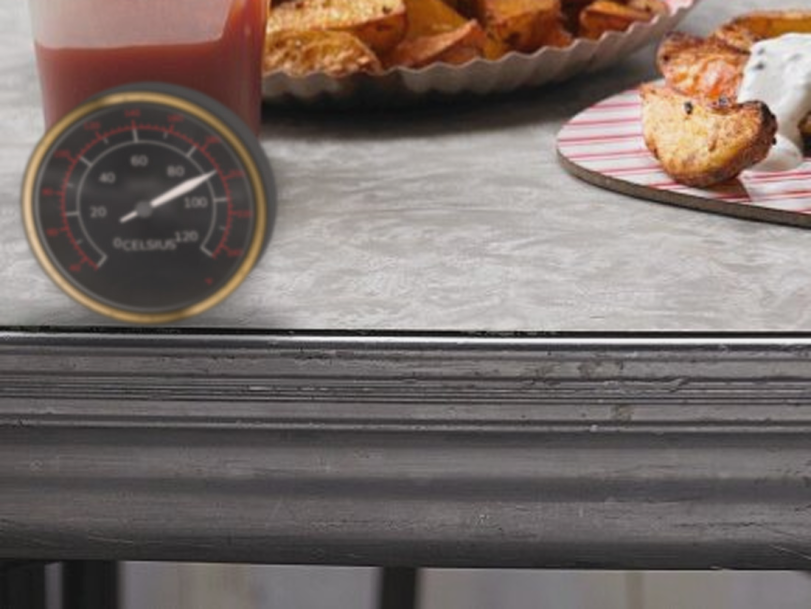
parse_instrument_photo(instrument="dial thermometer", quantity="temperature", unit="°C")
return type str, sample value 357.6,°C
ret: 90,°C
